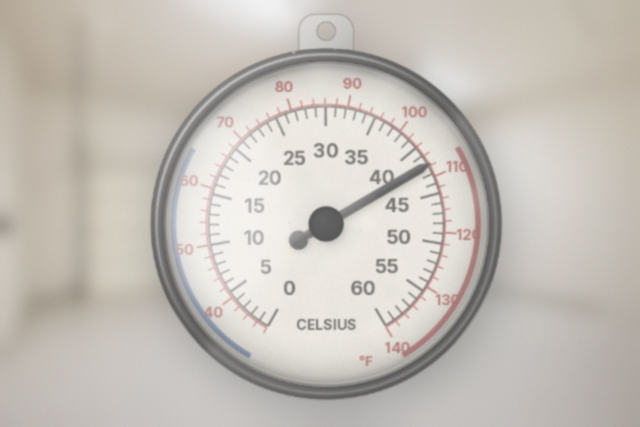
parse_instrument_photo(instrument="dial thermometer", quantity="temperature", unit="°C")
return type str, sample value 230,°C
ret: 42,°C
